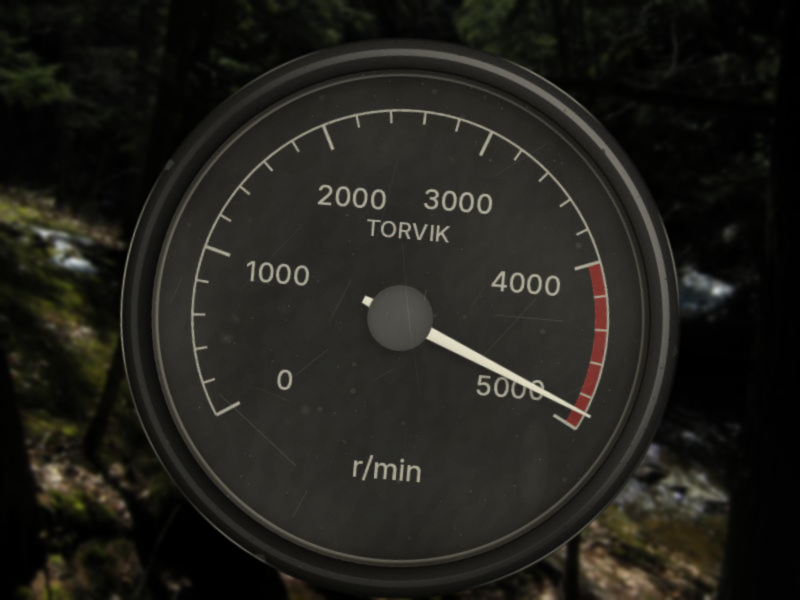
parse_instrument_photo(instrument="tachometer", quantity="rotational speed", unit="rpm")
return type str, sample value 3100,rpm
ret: 4900,rpm
